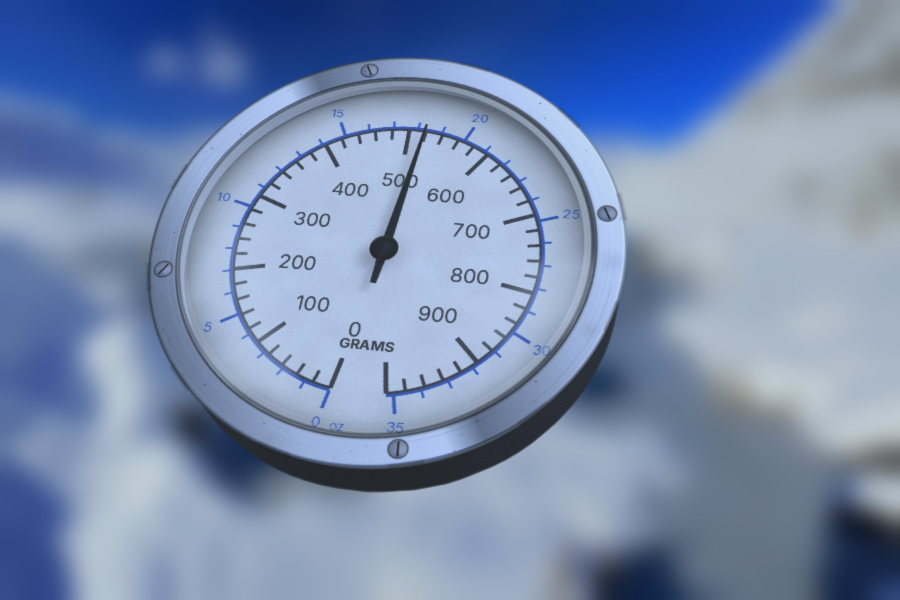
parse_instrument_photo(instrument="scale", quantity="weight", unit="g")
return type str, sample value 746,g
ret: 520,g
